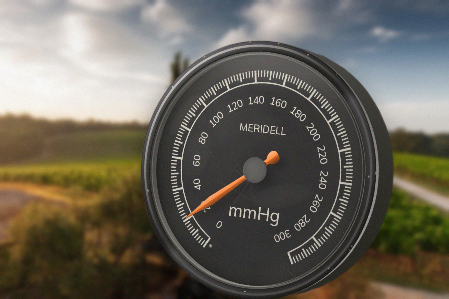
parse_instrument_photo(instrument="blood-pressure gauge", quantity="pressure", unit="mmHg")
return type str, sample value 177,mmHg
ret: 20,mmHg
